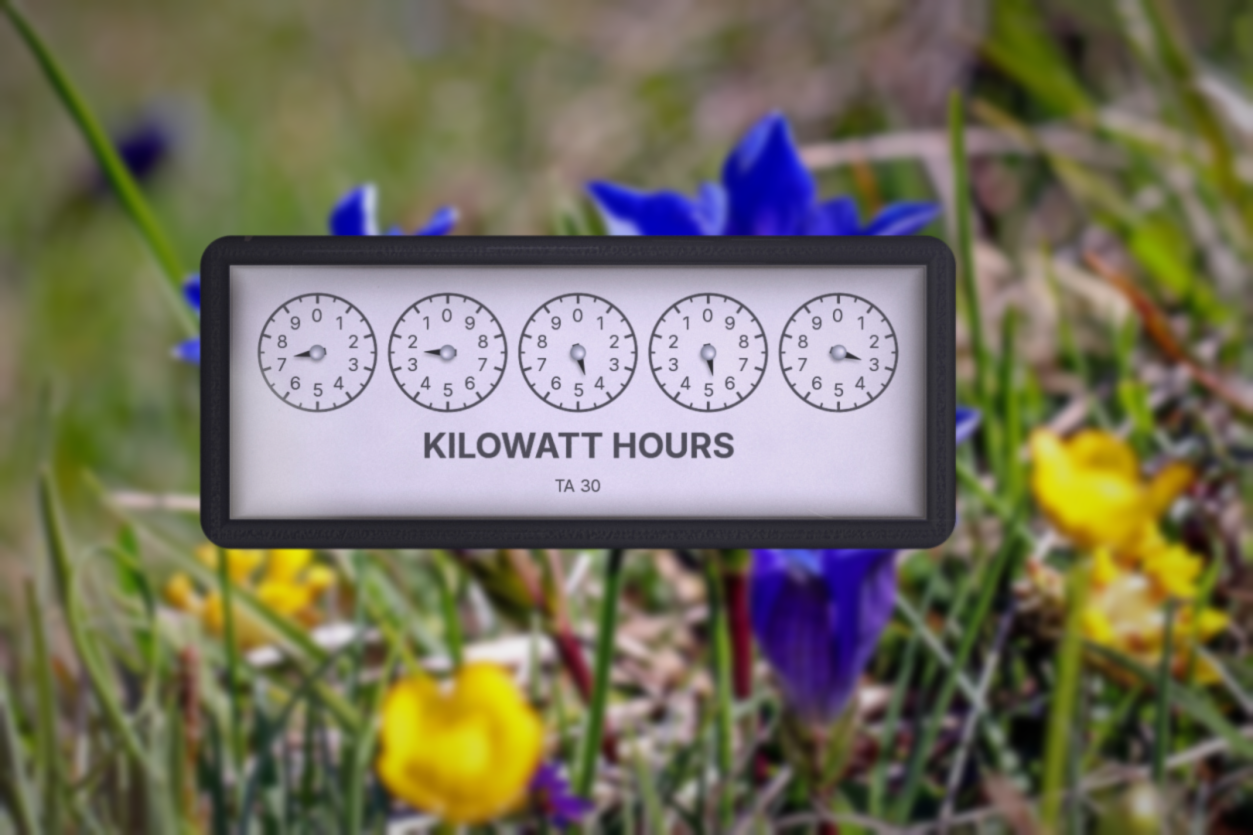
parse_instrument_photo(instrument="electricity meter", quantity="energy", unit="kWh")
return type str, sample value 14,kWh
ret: 72453,kWh
